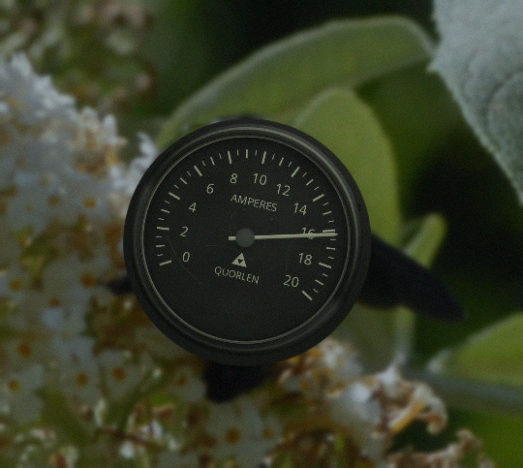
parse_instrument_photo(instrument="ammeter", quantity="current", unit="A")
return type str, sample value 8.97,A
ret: 16.25,A
